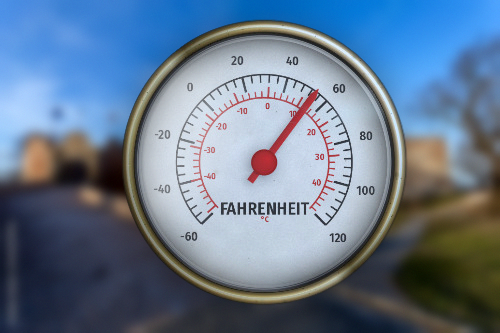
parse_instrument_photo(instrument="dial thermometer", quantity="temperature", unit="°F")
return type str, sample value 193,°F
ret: 54,°F
